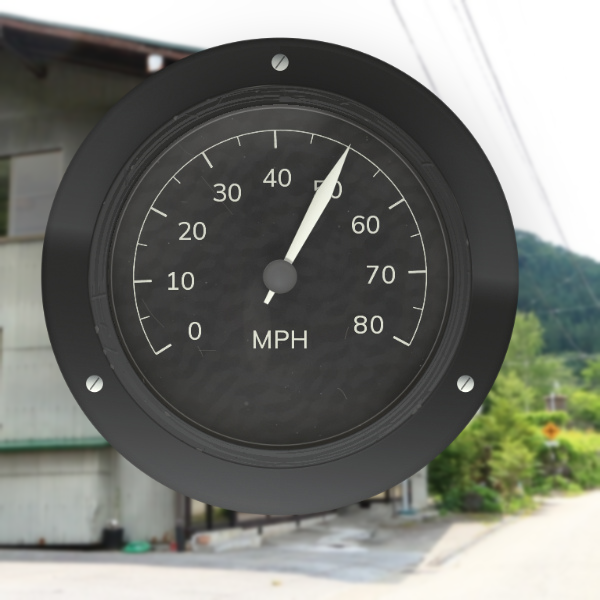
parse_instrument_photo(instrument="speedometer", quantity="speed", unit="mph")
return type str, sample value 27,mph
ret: 50,mph
